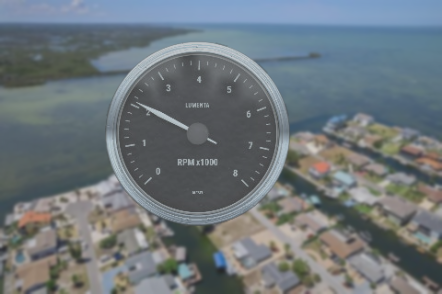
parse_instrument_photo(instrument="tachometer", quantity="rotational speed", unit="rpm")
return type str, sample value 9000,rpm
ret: 2100,rpm
